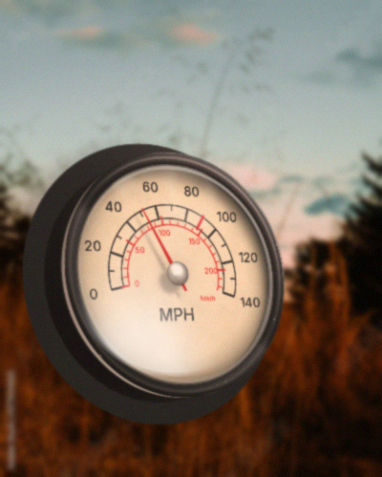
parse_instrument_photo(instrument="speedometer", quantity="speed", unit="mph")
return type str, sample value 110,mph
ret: 50,mph
